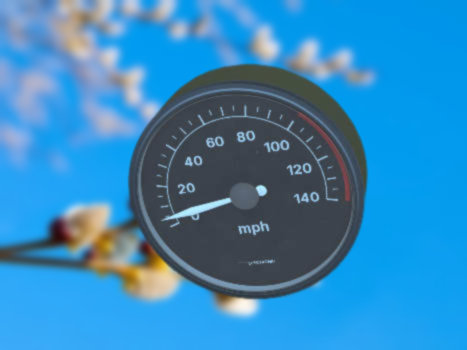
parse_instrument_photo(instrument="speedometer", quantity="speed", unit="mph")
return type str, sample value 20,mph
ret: 5,mph
